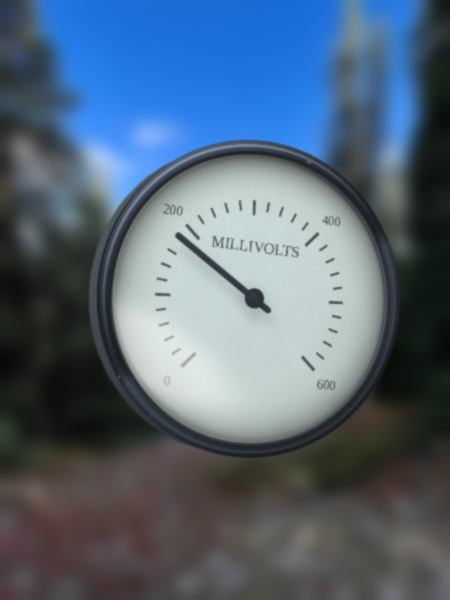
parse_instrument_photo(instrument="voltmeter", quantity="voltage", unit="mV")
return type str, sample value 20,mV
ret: 180,mV
